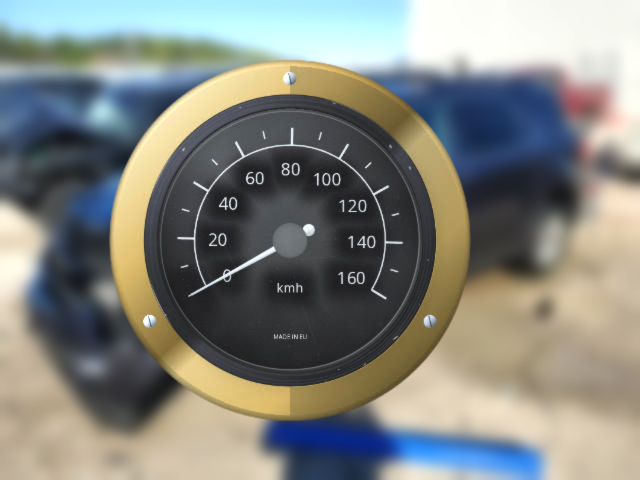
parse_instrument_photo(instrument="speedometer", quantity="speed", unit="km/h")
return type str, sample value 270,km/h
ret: 0,km/h
